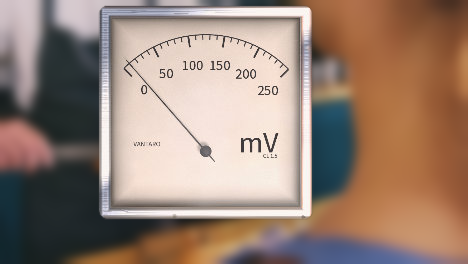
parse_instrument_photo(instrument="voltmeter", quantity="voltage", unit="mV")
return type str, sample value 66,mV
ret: 10,mV
